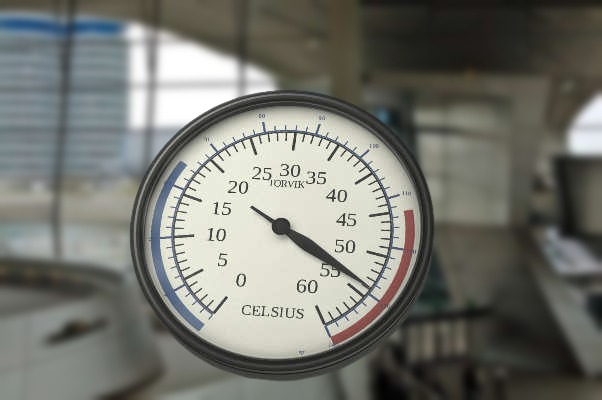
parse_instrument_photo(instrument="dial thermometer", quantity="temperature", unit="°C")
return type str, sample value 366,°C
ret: 54,°C
